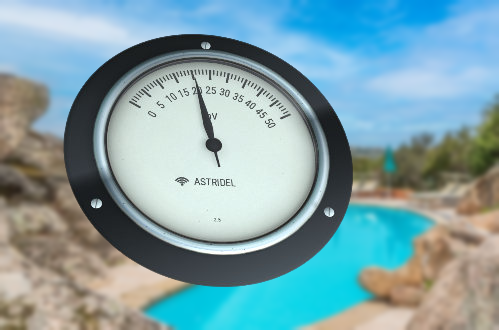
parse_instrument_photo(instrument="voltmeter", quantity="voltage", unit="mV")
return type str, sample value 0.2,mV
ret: 20,mV
